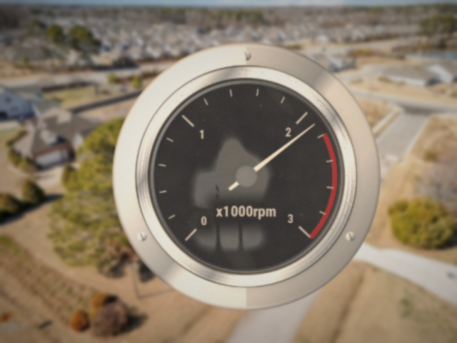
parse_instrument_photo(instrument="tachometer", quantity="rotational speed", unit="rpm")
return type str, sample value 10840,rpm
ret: 2100,rpm
